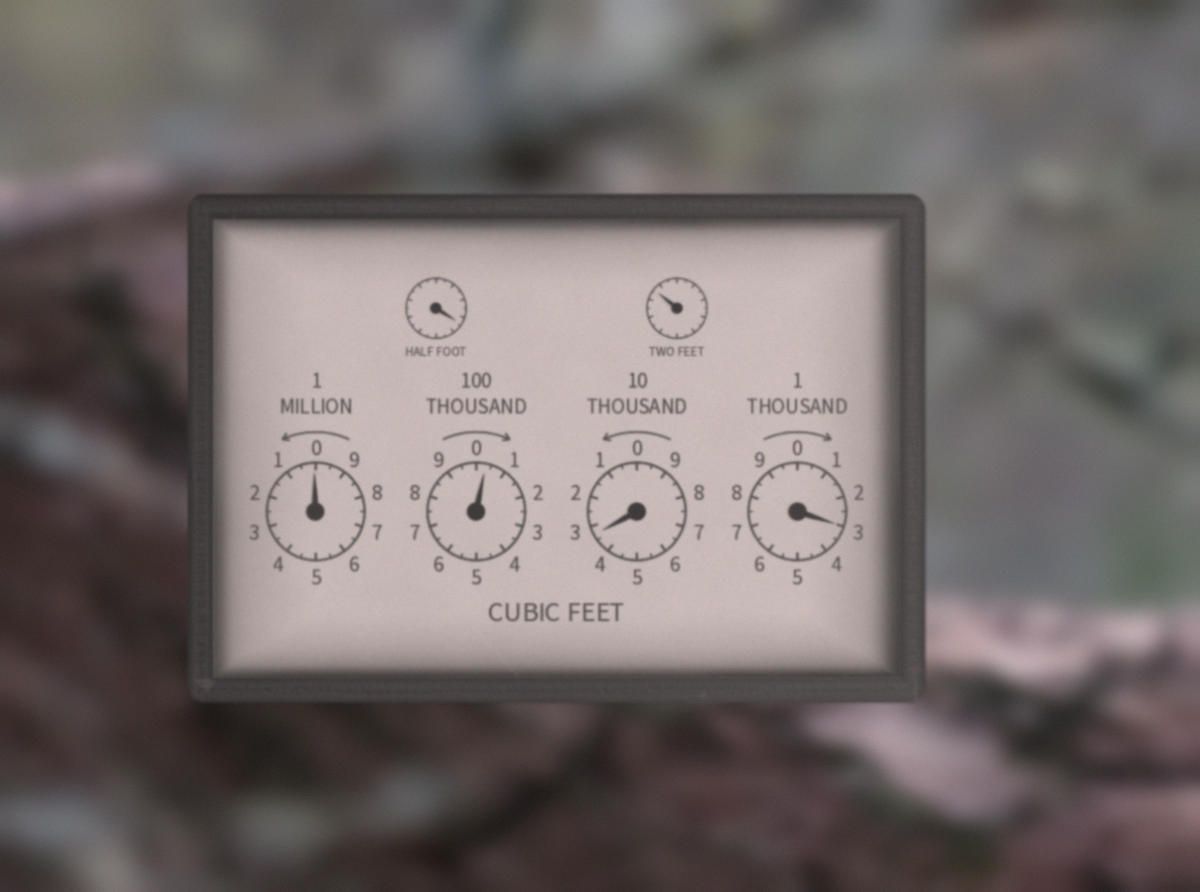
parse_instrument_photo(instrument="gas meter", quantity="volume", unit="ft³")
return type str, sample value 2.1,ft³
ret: 3300,ft³
